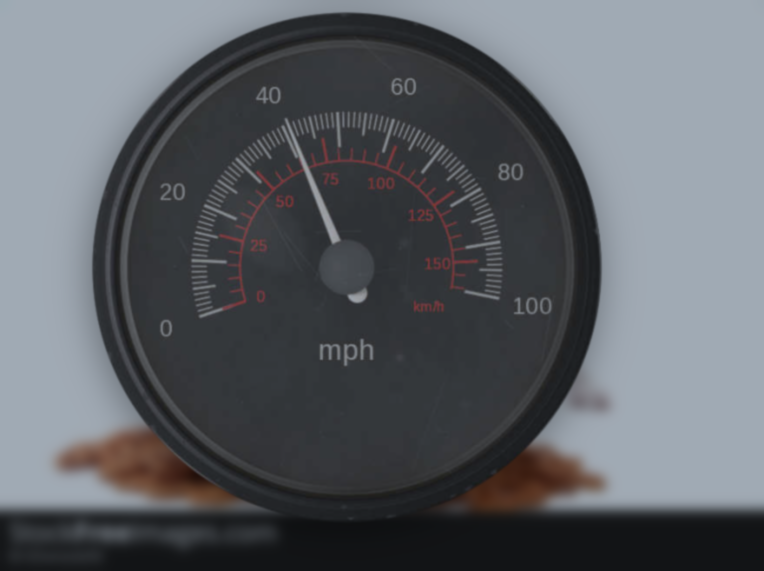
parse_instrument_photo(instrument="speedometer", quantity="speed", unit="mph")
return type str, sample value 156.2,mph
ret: 41,mph
